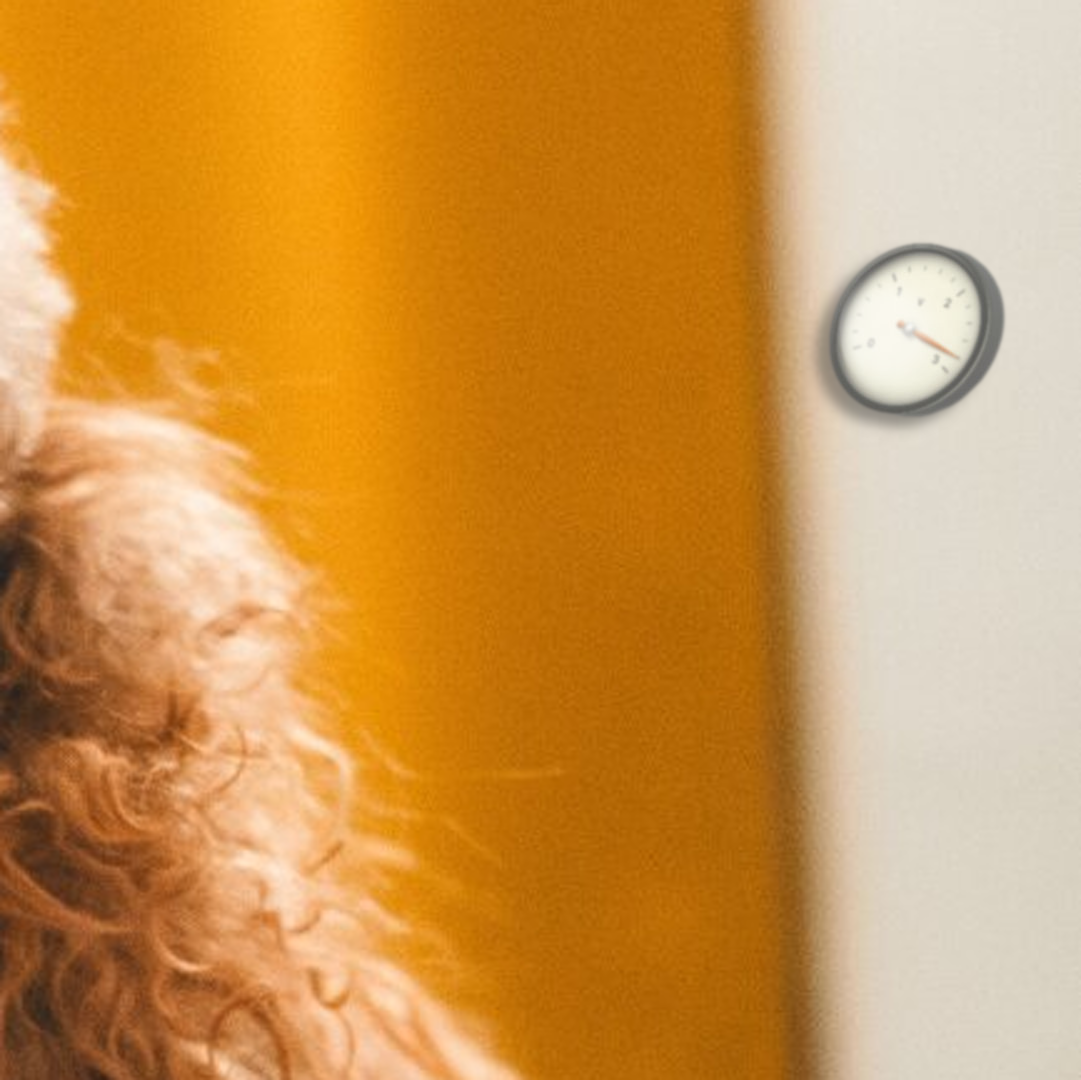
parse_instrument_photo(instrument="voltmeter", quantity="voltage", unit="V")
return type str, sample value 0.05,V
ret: 2.8,V
